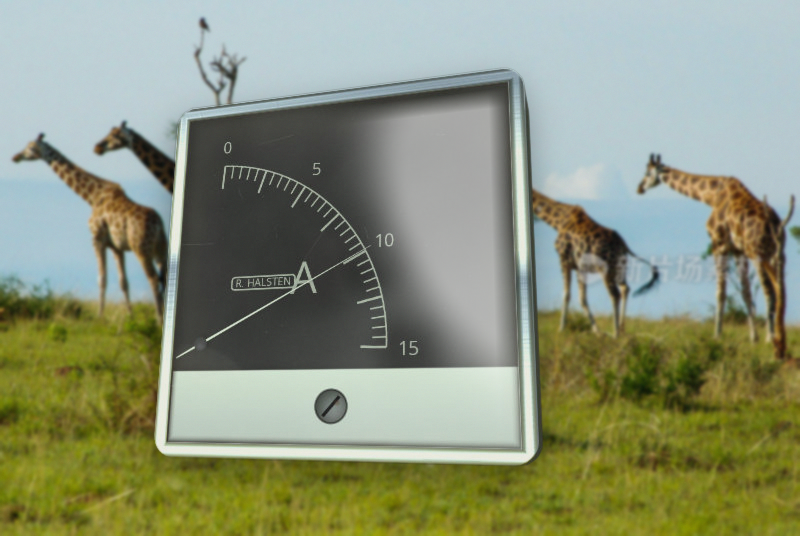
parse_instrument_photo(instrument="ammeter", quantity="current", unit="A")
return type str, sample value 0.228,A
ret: 10,A
